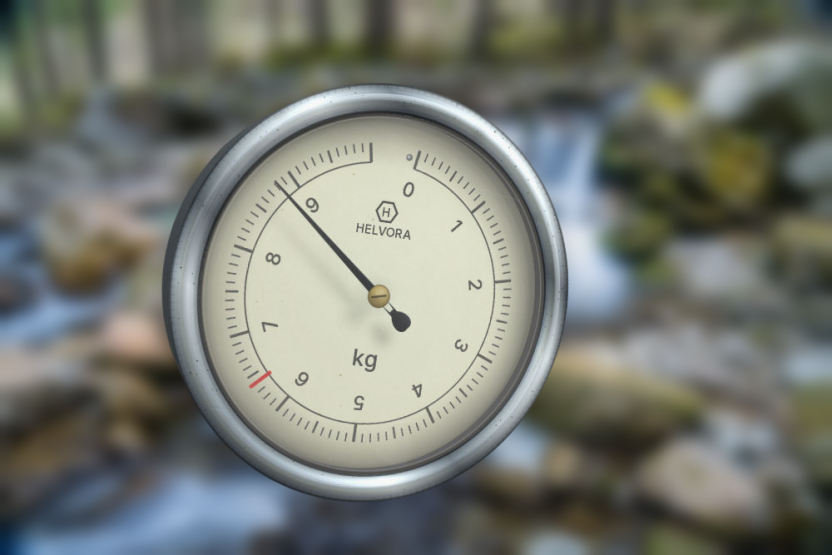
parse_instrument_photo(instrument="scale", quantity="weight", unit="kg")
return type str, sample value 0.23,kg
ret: 8.8,kg
